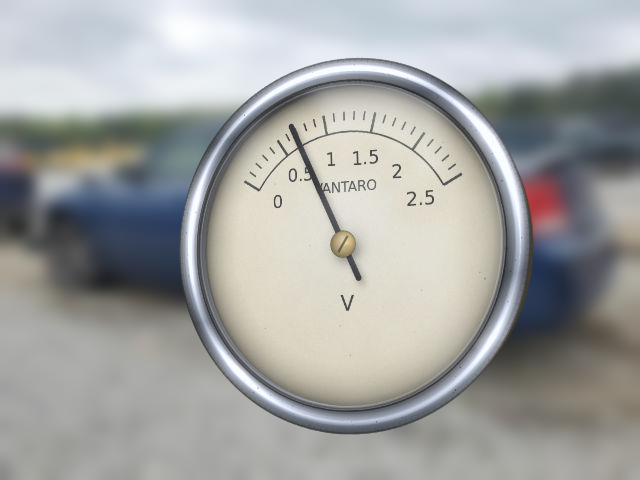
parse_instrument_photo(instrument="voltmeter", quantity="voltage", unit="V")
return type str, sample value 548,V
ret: 0.7,V
